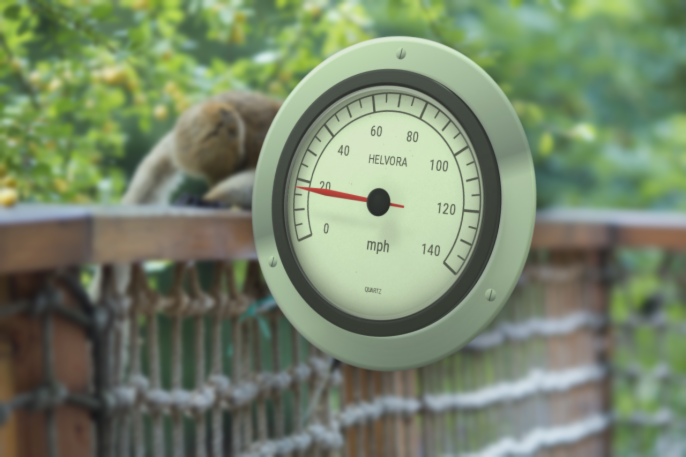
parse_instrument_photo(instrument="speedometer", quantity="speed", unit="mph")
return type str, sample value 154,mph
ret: 17.5,mph
